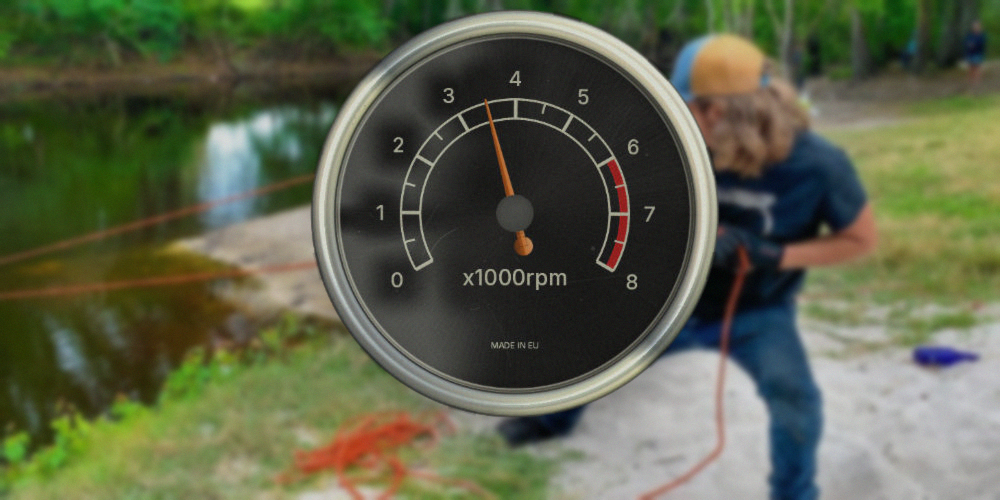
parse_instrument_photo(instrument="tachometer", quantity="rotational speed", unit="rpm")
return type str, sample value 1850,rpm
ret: 3500,rpm
